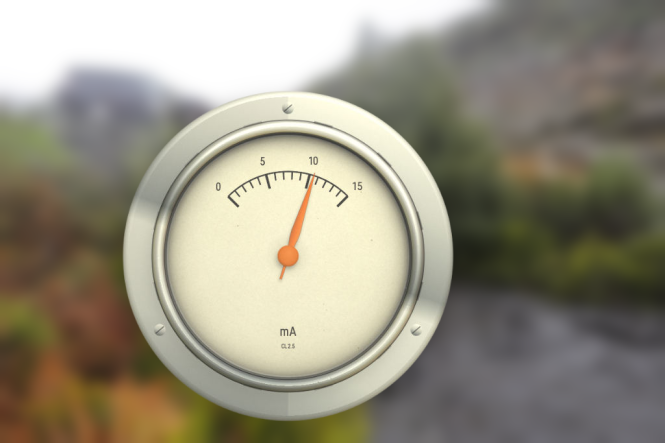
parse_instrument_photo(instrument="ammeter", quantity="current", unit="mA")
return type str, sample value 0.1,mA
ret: 10.5,mA
